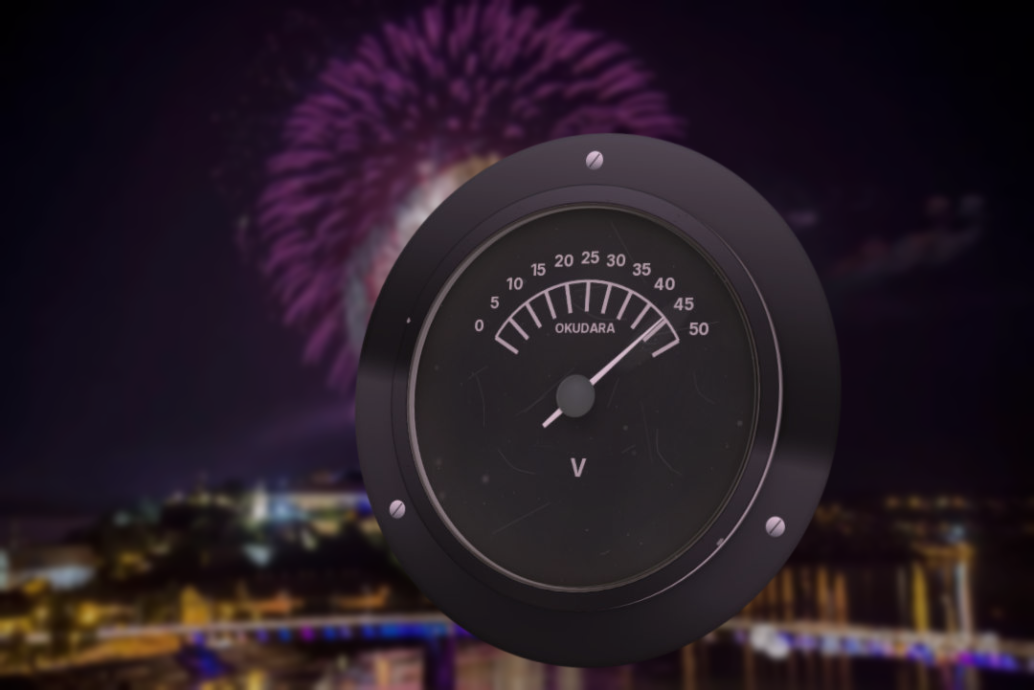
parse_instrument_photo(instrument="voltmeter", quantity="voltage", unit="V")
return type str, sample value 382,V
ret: 45,V
